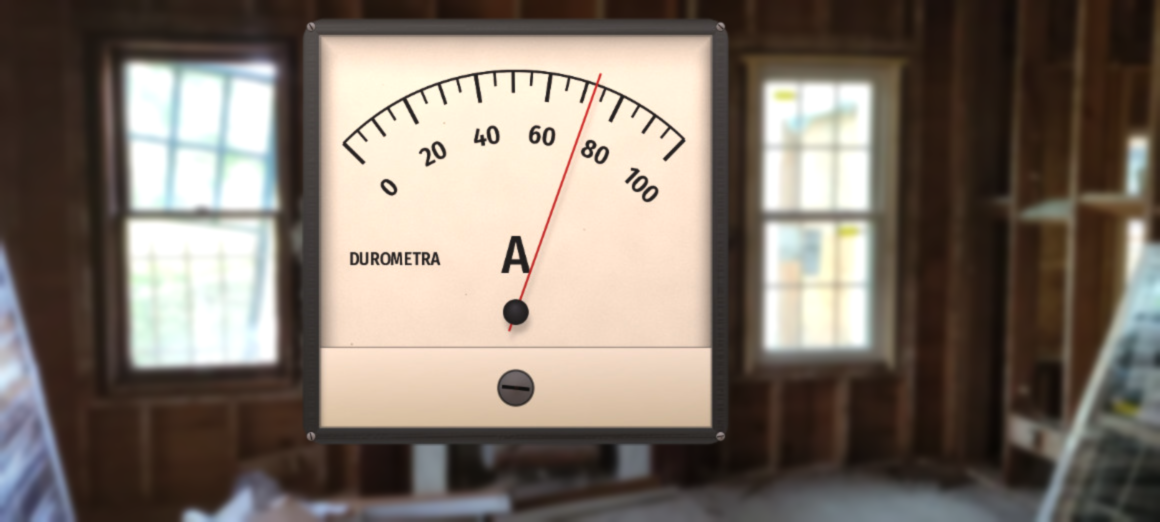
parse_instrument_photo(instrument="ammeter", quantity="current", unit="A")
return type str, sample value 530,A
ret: 72.5,A
